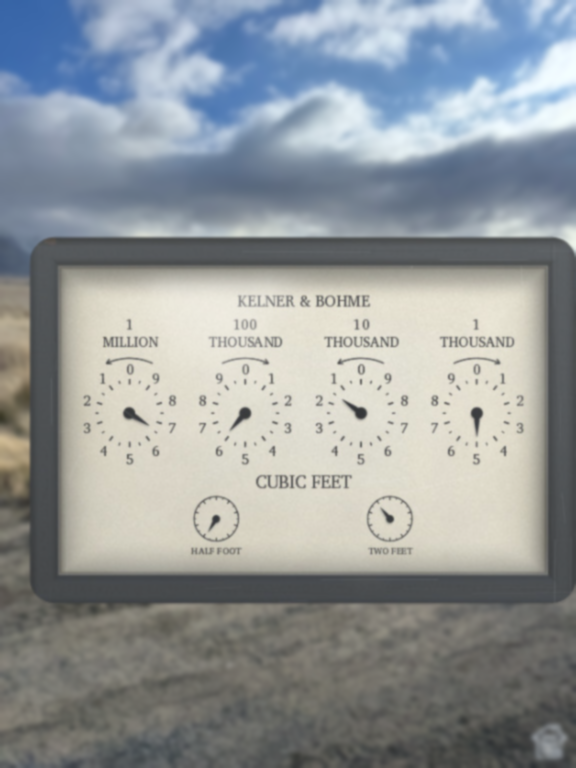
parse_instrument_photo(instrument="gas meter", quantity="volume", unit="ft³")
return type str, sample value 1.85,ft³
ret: 661500,ft³
